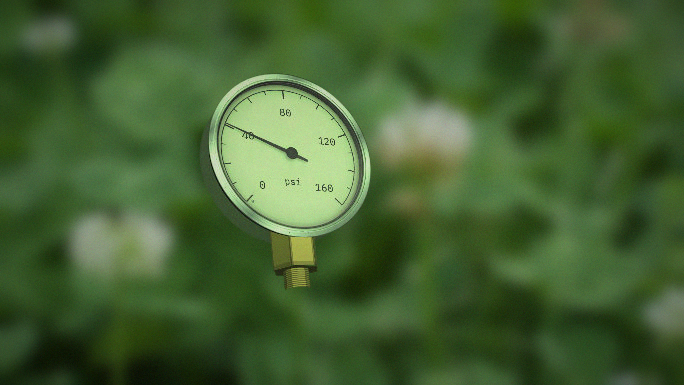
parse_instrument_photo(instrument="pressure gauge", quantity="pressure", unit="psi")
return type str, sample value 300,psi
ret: 40,psi
